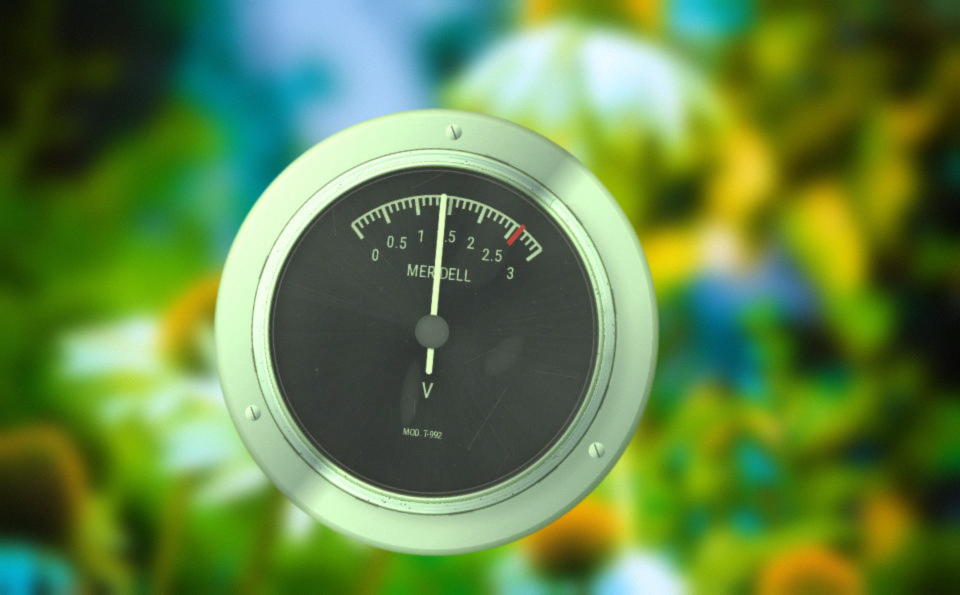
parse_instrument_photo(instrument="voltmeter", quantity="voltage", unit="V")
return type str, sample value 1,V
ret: 1.4,V
